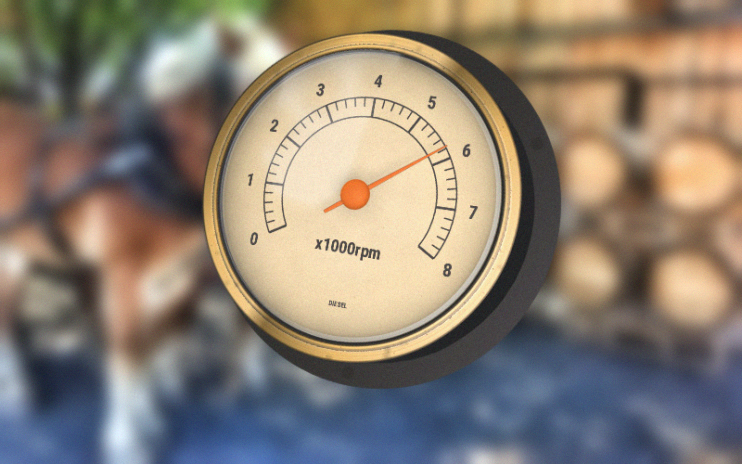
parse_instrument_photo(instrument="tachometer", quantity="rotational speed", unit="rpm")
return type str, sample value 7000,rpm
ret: 5800,rpm
